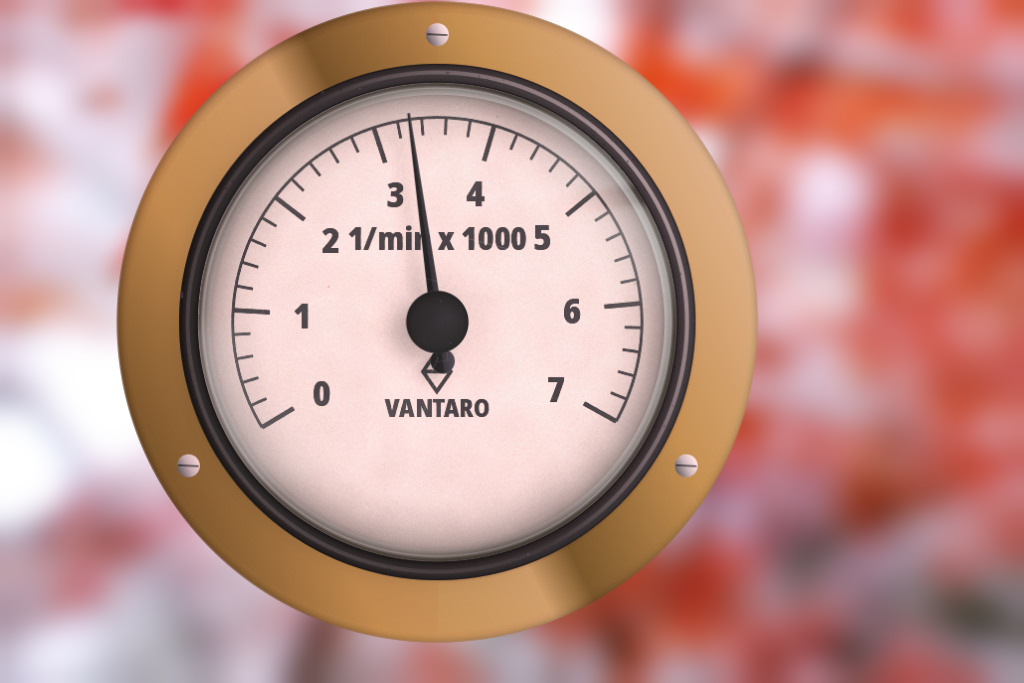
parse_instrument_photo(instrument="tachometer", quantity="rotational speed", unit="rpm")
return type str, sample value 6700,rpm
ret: 3300,rpm
